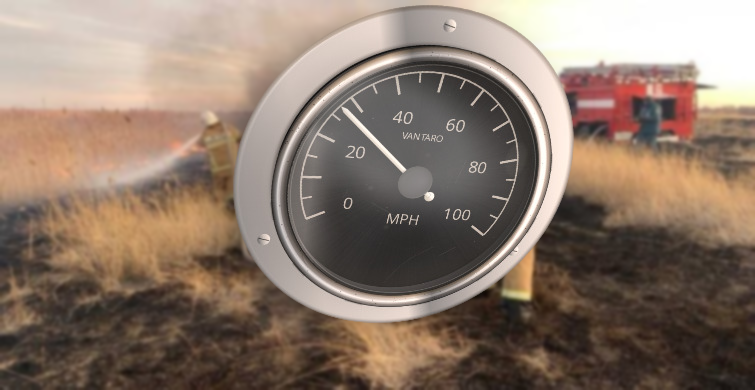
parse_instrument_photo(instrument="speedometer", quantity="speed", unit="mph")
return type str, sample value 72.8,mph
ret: 27.5,mph
